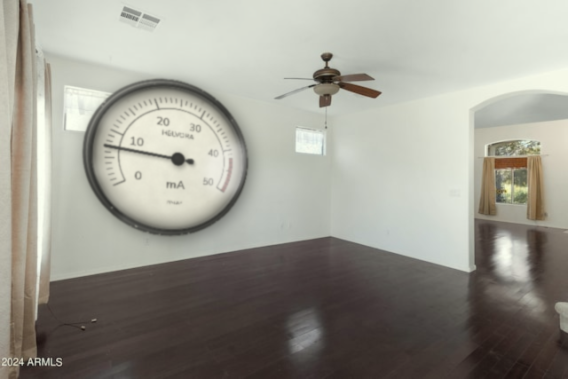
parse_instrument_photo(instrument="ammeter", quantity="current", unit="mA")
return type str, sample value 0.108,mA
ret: 7,mA
